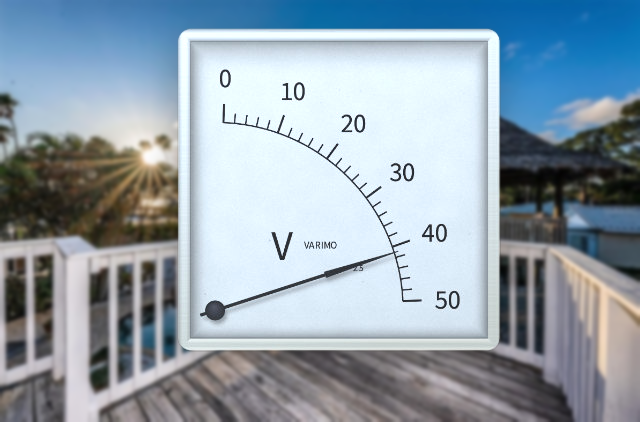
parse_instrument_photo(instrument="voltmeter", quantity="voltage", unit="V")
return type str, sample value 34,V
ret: 41,V
